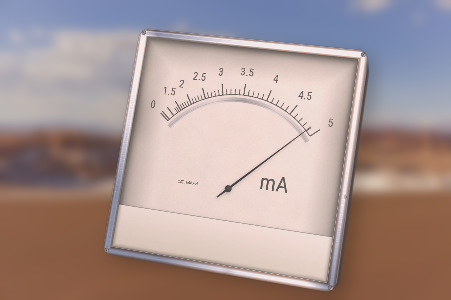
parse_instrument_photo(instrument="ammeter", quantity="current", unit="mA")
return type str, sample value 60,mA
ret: 4.9,mA
